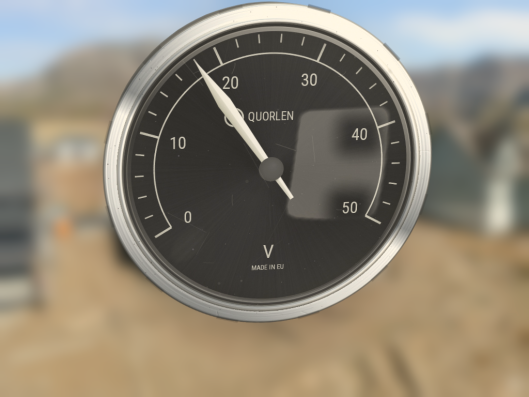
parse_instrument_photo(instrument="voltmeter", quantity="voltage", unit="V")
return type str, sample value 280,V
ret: 18,V
